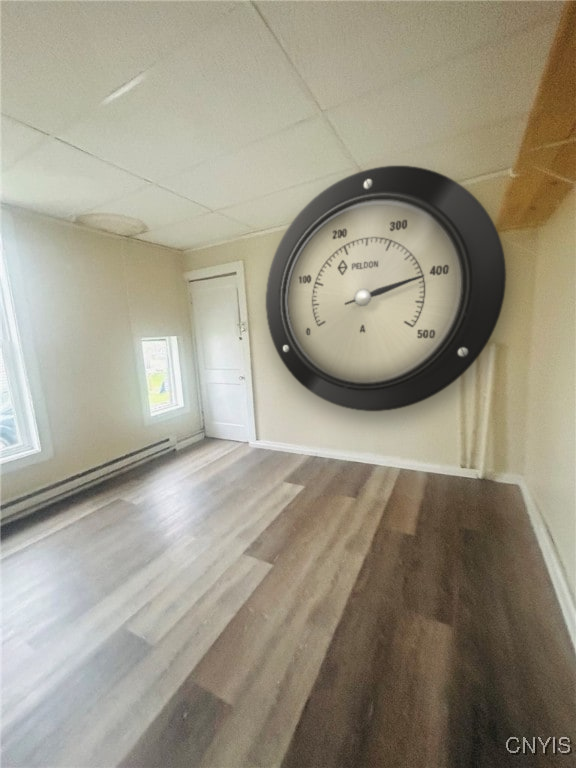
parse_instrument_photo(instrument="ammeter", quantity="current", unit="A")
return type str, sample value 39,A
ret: 400,A
